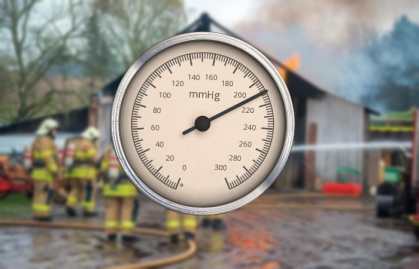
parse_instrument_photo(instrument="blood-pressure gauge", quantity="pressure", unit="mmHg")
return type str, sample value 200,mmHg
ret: 210,mmHg
